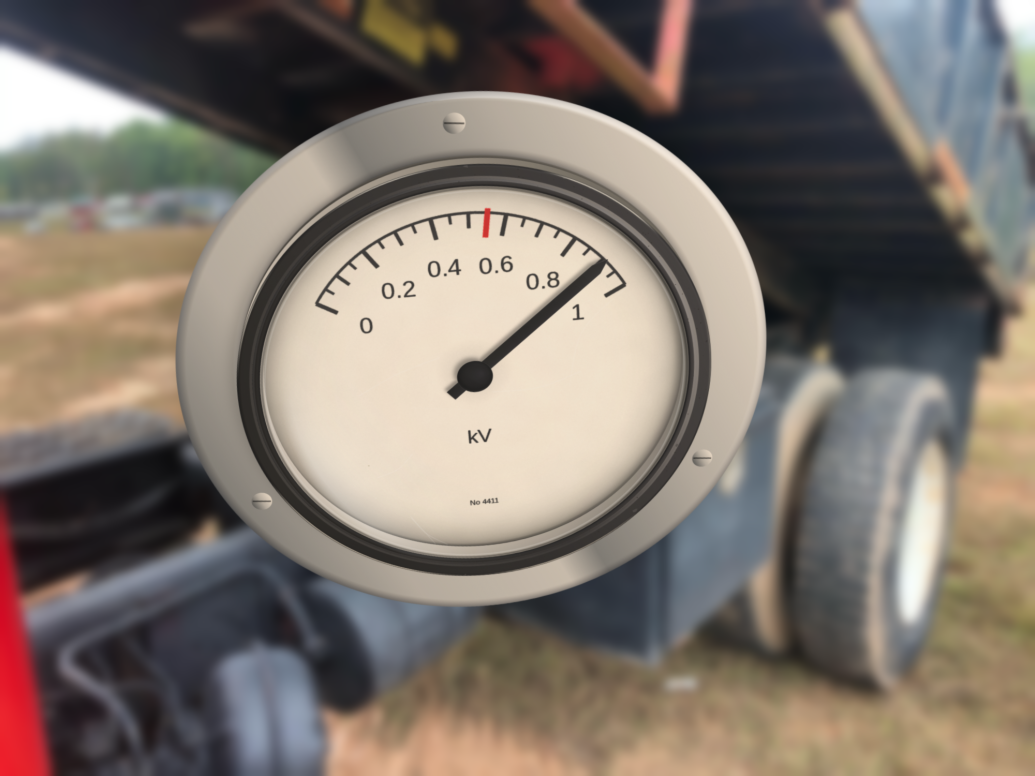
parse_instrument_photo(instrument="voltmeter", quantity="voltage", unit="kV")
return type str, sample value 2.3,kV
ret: 0.9,kV
